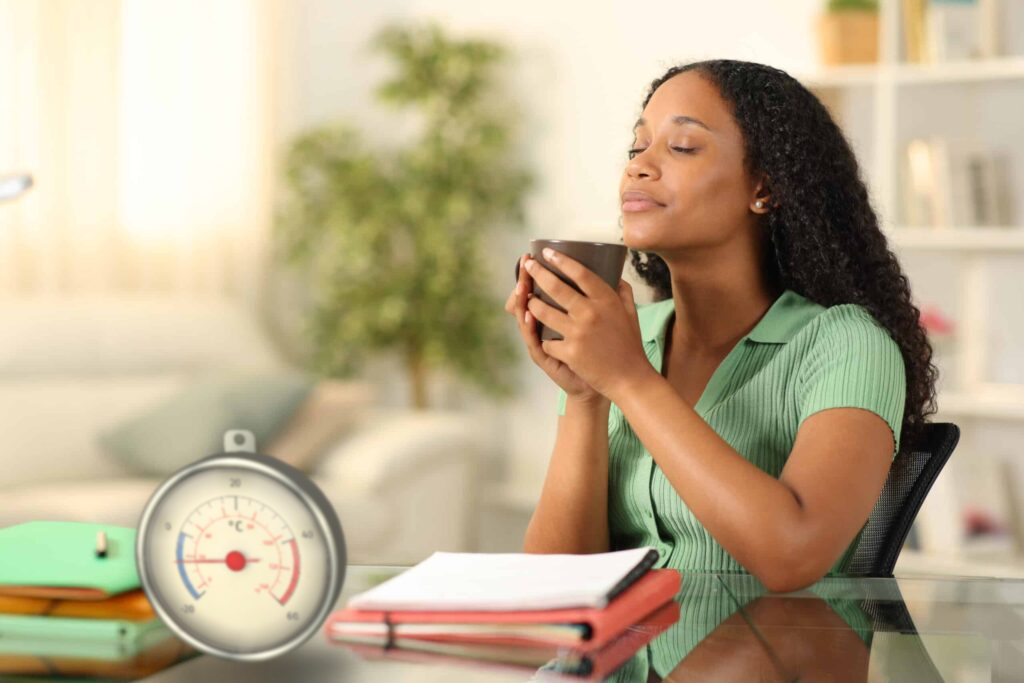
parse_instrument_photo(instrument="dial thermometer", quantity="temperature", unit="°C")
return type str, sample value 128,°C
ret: -8,°C
